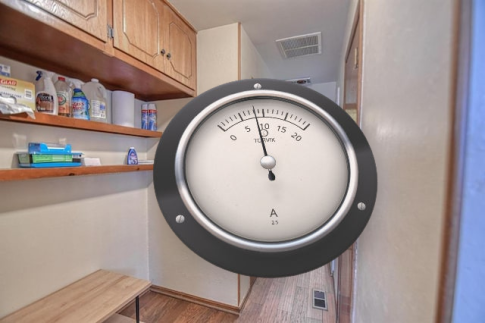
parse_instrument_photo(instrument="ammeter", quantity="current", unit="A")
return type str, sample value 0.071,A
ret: 8,A
